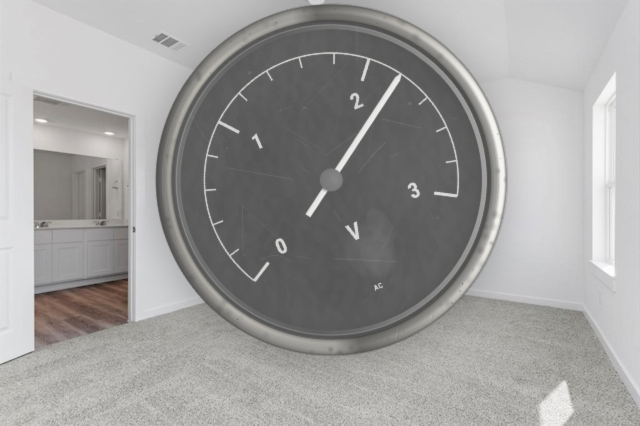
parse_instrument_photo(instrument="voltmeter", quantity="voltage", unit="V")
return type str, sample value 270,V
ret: 2.2,V
